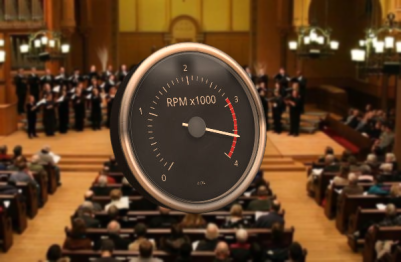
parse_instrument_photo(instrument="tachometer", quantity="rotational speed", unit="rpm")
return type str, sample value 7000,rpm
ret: 3600,rpm
